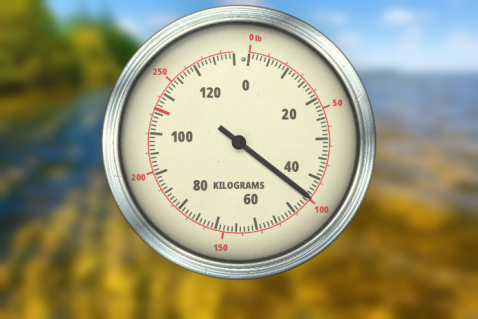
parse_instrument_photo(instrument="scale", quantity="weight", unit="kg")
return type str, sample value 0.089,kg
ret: 45,kg
